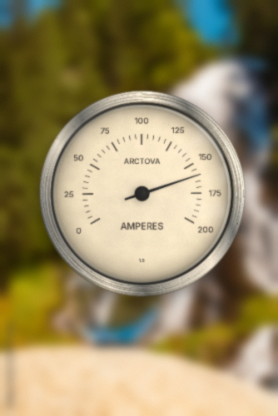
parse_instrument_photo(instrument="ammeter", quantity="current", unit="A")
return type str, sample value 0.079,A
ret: 160,A
